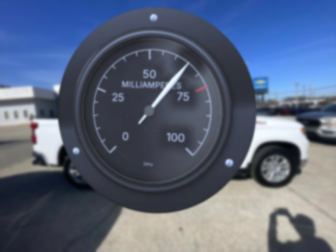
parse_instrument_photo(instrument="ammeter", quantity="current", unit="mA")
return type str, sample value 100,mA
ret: 65,mA
